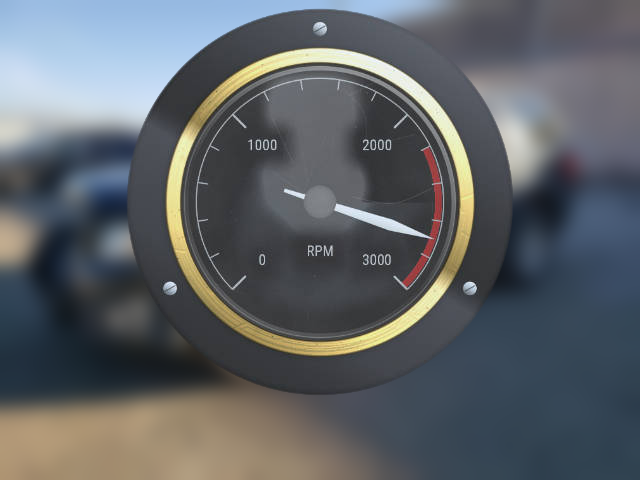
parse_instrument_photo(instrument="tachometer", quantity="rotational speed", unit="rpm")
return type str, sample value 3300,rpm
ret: 2700,rpm
